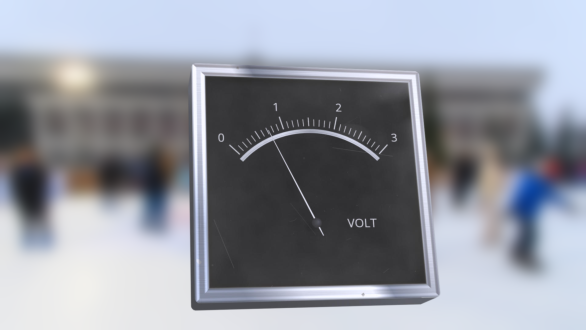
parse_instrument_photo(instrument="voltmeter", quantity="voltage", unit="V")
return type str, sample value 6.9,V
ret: 0.7,V
